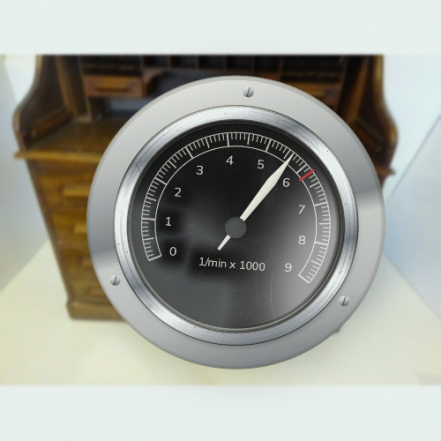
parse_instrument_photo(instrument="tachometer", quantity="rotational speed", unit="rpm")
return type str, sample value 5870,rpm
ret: 5600,rpm
